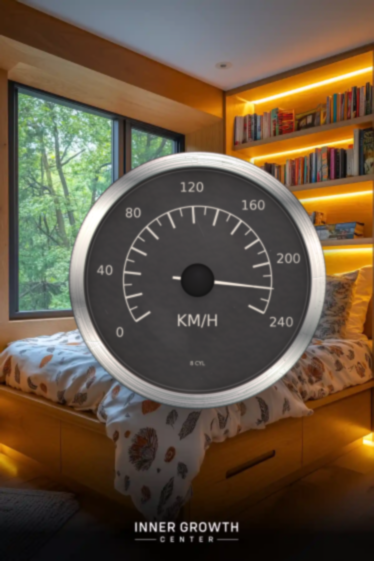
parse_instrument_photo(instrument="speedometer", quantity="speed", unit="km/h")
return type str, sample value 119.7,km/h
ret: 220,km/h
